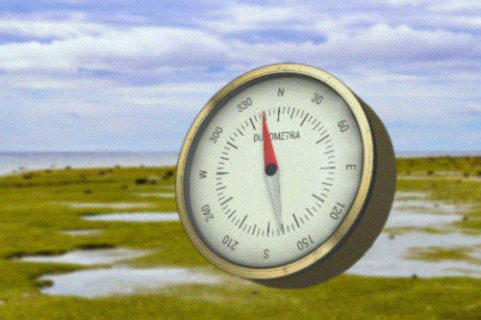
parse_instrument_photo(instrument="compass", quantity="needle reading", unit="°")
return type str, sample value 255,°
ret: 345,°
